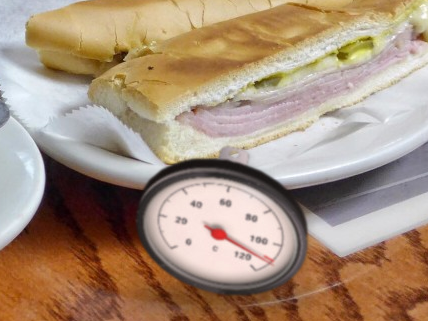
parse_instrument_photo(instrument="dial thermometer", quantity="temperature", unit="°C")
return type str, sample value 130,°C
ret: 110,°C
